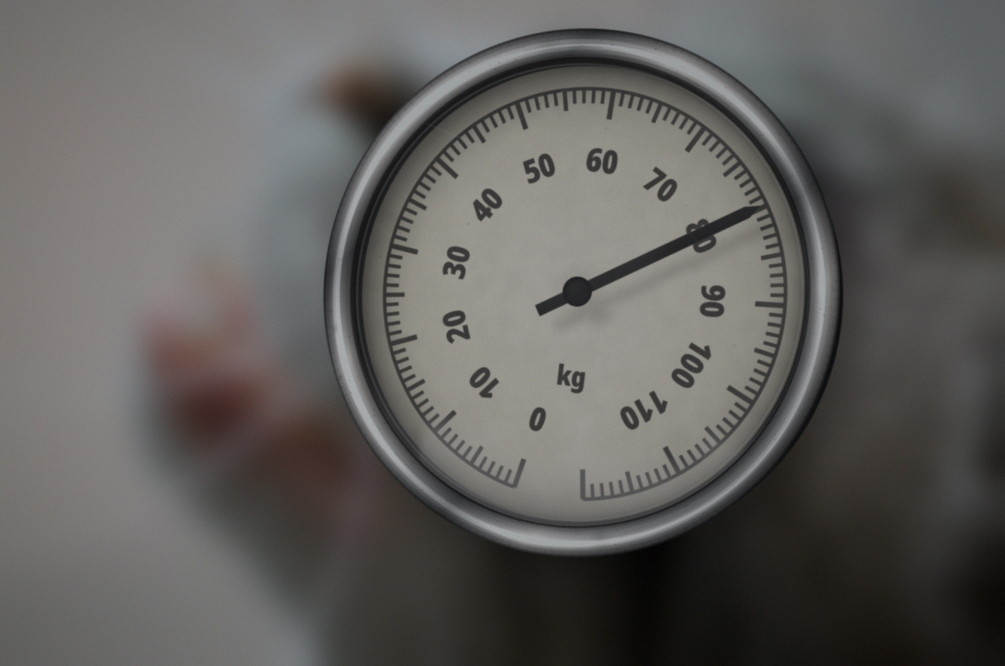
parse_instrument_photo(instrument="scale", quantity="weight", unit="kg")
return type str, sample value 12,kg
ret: 80,kg
